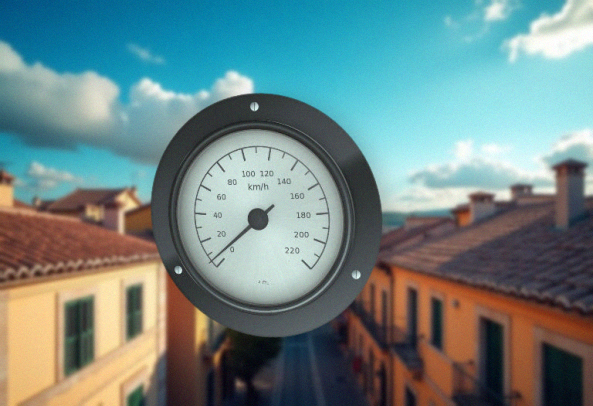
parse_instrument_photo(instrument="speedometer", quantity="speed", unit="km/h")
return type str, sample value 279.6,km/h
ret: 5,km/h
